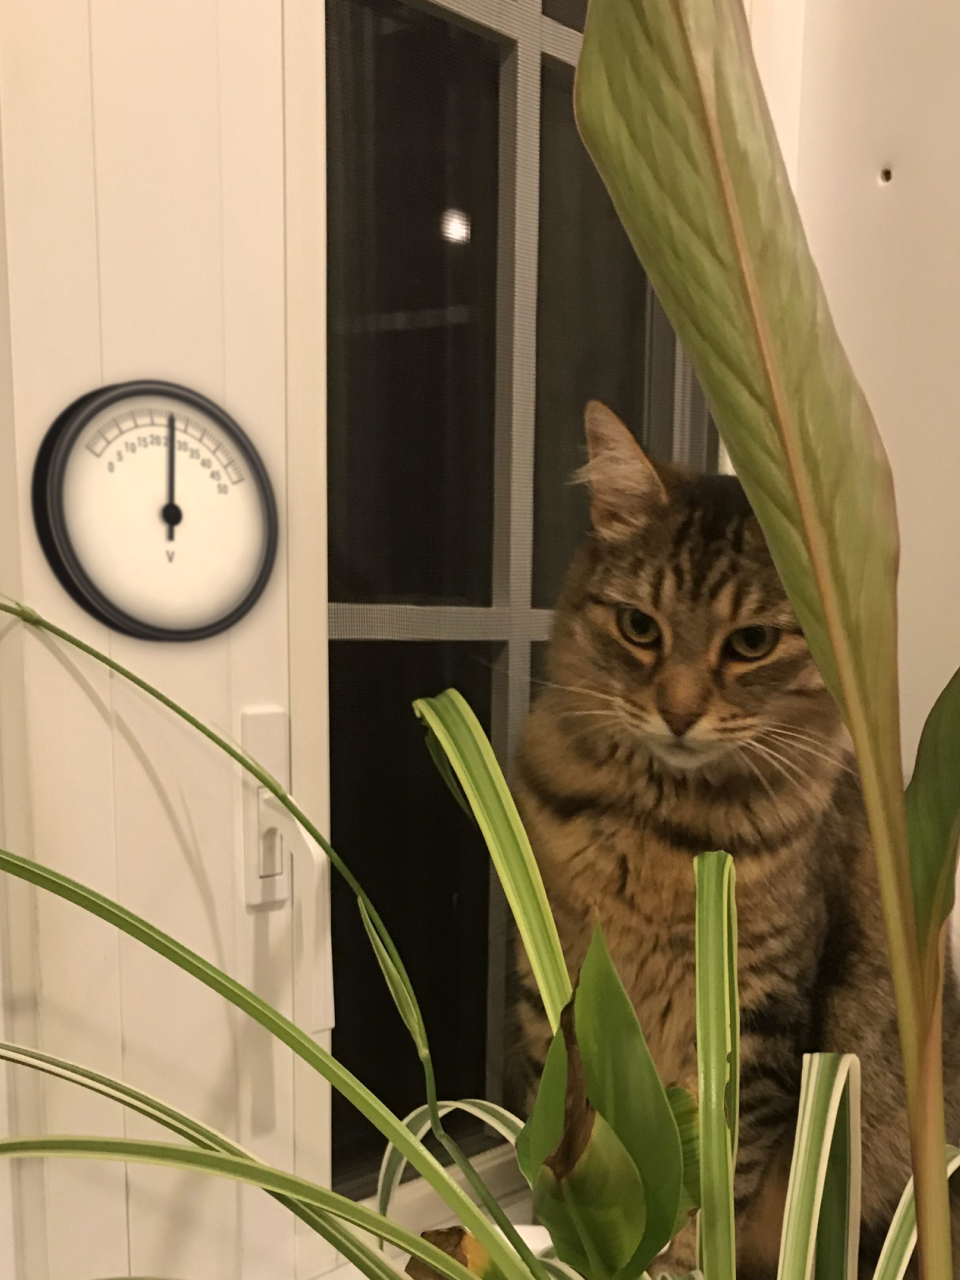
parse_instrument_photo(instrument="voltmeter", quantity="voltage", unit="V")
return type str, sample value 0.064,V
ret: 25,V
